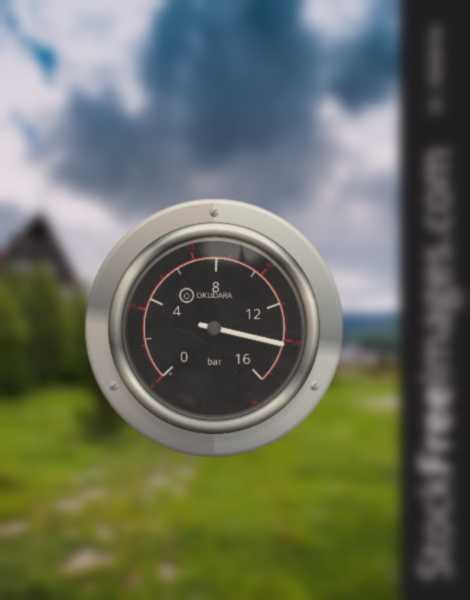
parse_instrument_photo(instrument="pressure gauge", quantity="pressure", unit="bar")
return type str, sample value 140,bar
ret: 14,bar
